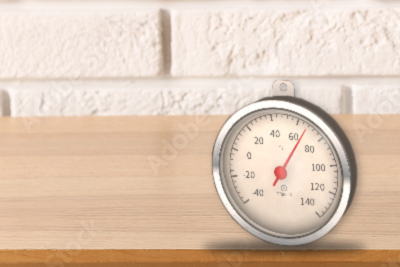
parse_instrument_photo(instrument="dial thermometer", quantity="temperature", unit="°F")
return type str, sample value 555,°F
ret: 68,°F
